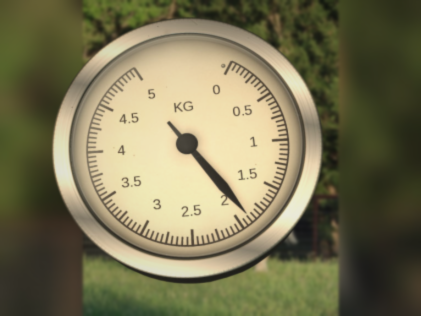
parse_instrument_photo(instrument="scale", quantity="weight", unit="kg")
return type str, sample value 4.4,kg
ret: 1.9,kg
